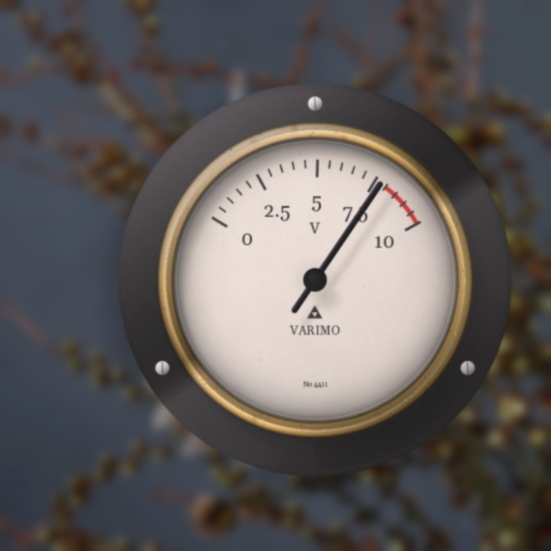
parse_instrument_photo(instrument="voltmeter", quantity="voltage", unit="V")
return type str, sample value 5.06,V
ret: 7.75,V
